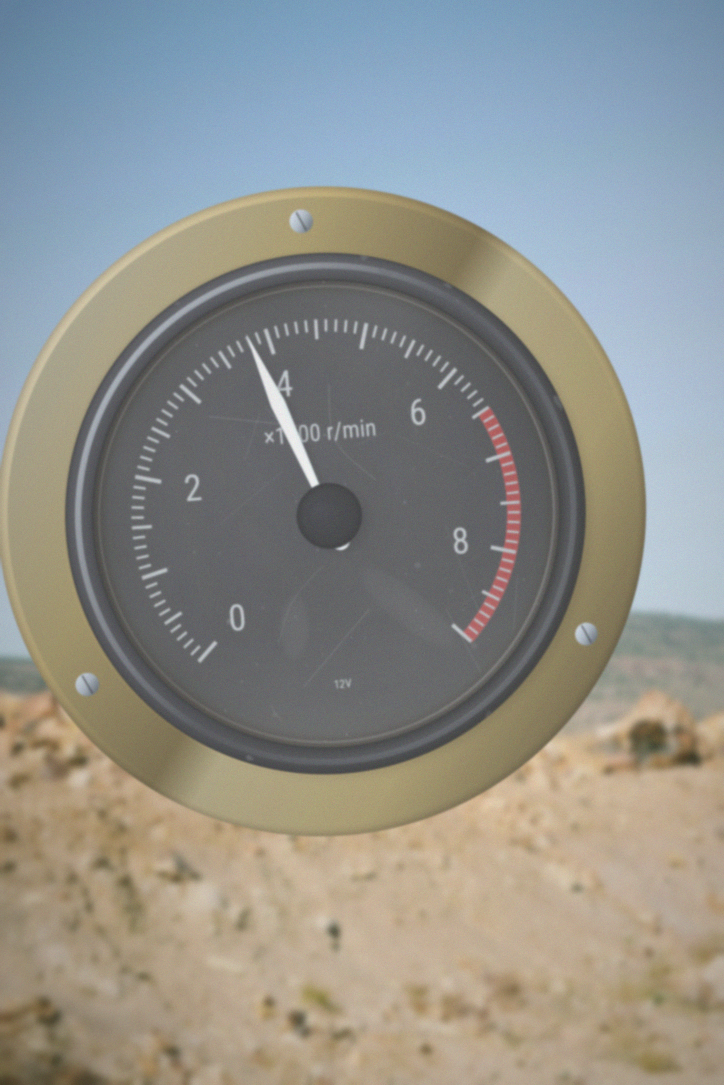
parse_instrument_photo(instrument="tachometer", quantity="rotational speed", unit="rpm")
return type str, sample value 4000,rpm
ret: 3800,rpm
